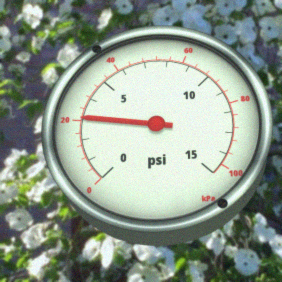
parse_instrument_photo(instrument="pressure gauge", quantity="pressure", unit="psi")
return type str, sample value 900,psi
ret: 3,psi
